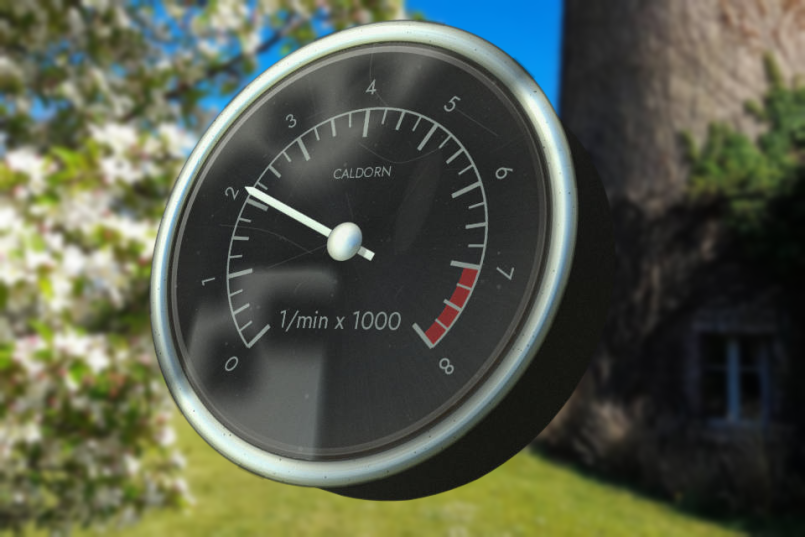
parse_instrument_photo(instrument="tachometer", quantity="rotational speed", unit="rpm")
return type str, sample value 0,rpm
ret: 2125,rpm
